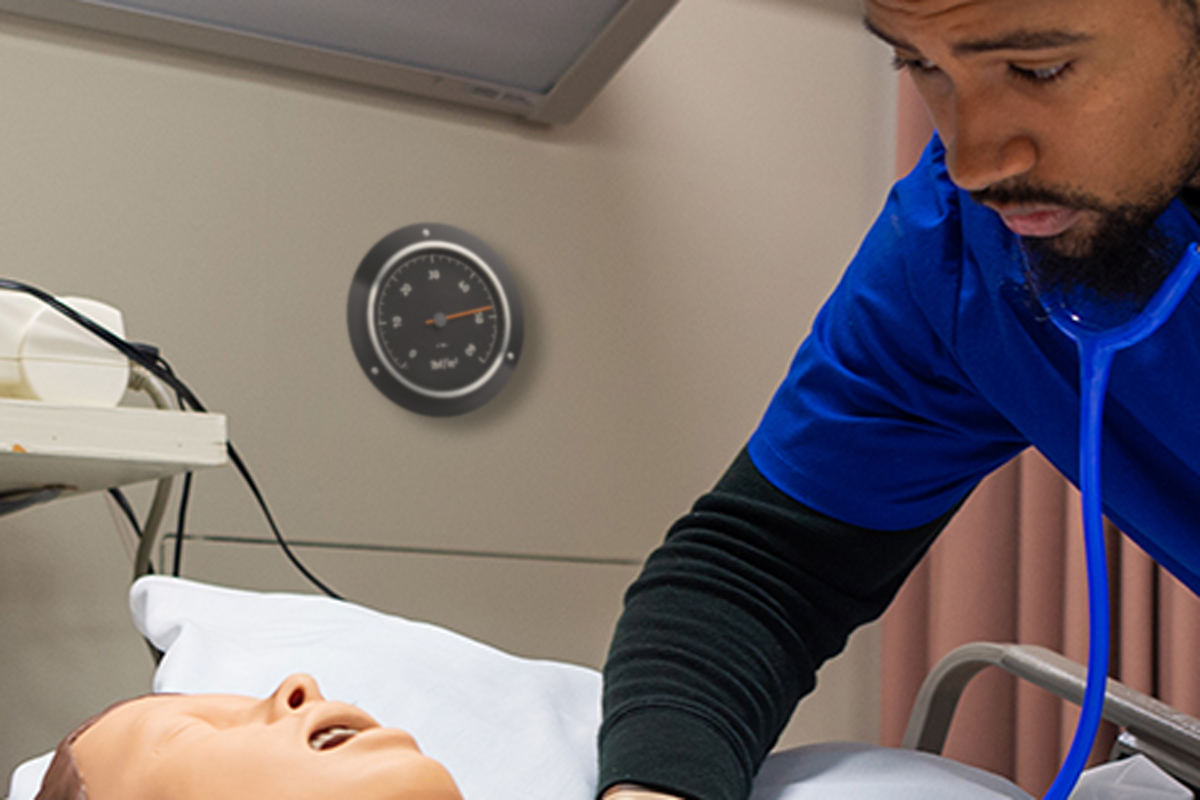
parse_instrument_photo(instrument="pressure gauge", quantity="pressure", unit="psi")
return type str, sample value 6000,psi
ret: 48,psi
